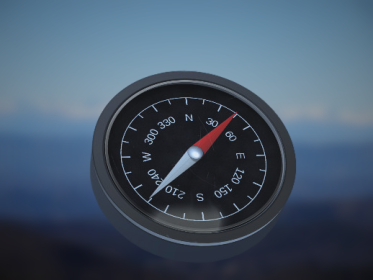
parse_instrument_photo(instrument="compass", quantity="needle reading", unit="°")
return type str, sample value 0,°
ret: 45,°
